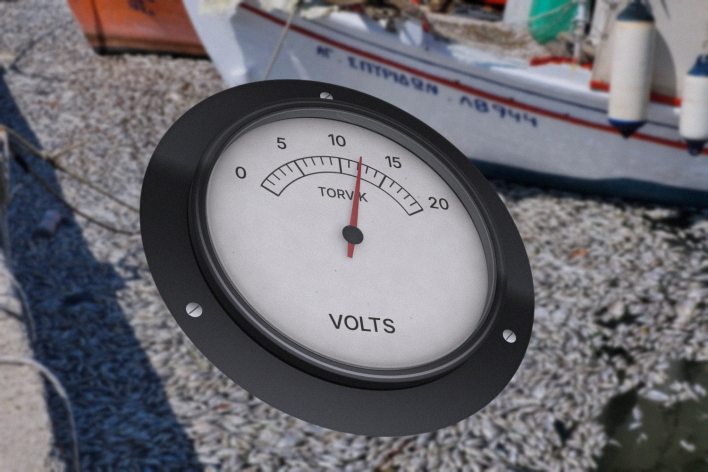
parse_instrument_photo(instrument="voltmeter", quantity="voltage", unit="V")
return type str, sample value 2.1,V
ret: 12,V
